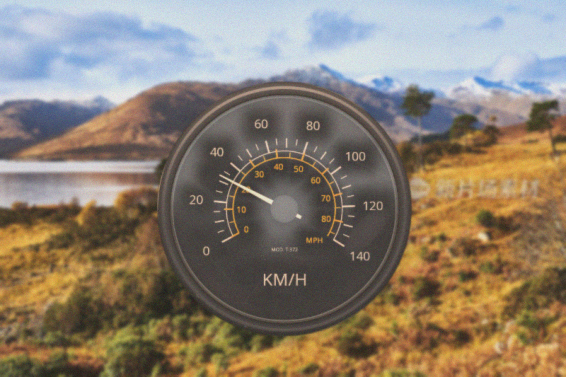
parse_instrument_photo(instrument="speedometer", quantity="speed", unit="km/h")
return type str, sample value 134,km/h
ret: 32.5,km/h
